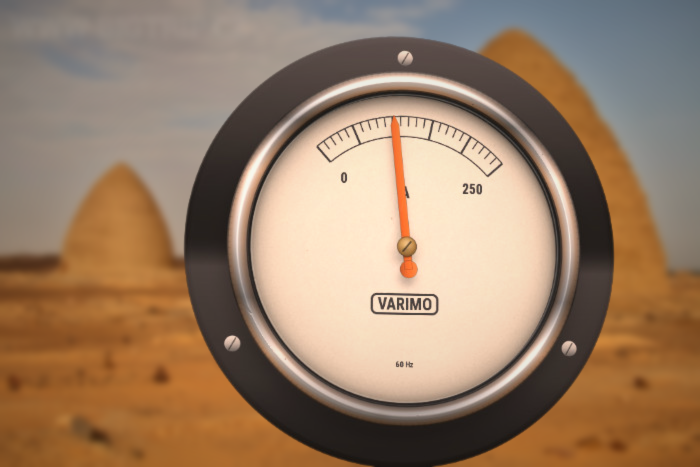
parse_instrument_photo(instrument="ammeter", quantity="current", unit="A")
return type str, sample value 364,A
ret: 100,A
